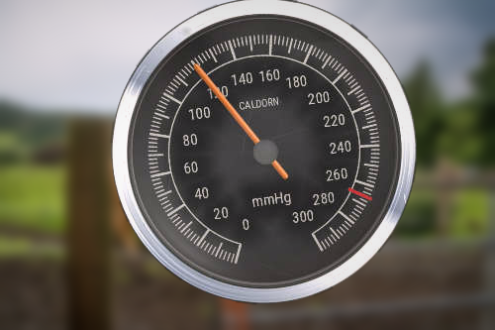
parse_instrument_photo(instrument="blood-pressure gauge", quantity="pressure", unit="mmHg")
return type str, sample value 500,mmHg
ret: 120,mmHg
